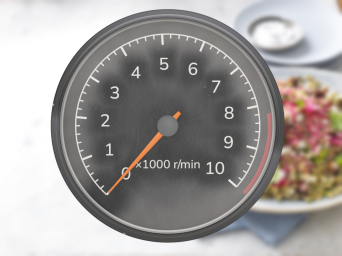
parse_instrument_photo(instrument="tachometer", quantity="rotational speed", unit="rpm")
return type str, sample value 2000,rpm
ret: 0,rpm
